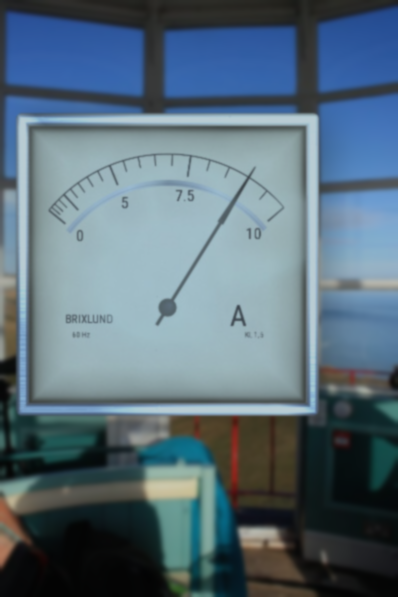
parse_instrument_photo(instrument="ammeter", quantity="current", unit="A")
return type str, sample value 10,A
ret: 9,A
